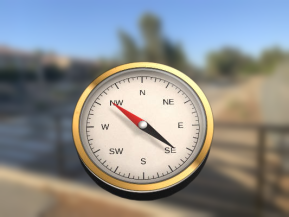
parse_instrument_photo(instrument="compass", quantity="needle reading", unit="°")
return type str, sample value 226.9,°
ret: 310,°
